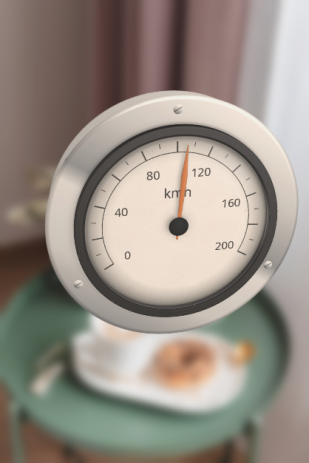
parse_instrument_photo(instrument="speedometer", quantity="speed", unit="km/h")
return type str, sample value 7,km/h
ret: 105,km/h
